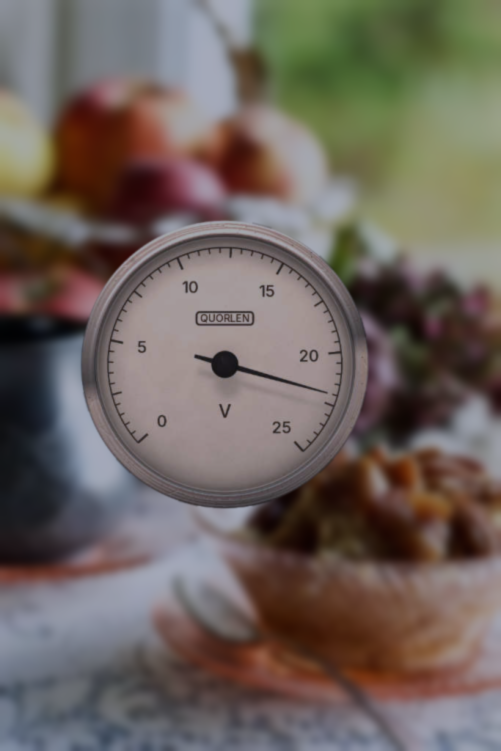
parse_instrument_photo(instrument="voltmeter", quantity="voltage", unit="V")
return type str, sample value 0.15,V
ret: 22,V
